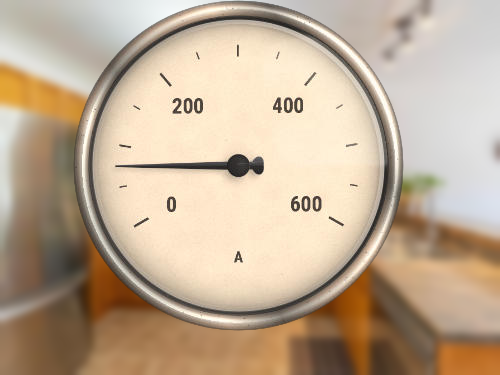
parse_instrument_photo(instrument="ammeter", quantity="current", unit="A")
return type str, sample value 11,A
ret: 75,A
